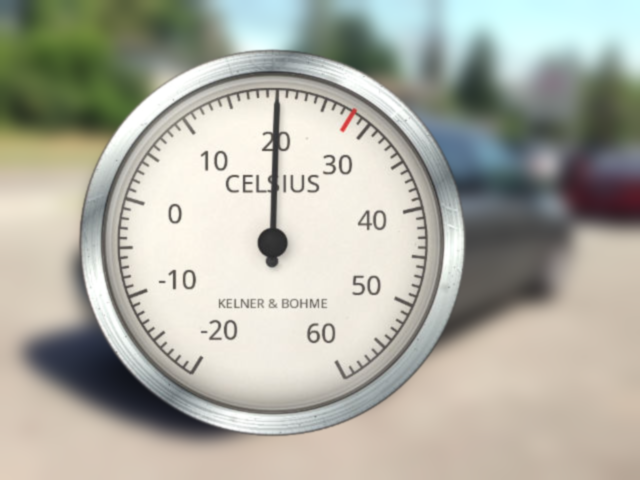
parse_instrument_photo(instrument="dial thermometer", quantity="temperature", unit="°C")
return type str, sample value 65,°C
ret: 20,°C
